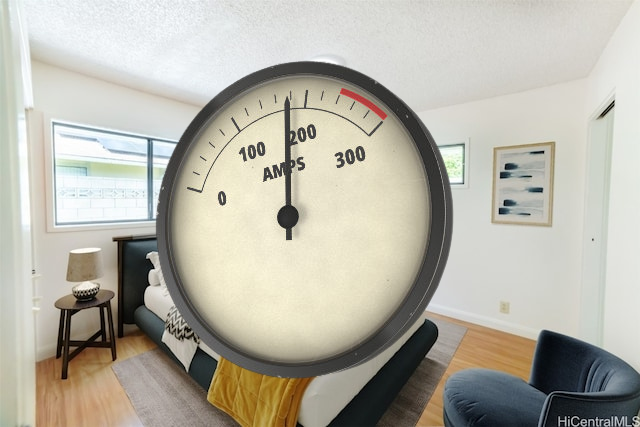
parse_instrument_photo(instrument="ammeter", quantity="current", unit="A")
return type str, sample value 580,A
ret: 180,A
